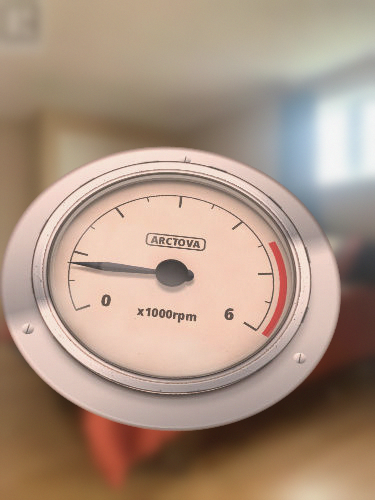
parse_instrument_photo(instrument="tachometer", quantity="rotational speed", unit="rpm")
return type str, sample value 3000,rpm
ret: 750,rpm
